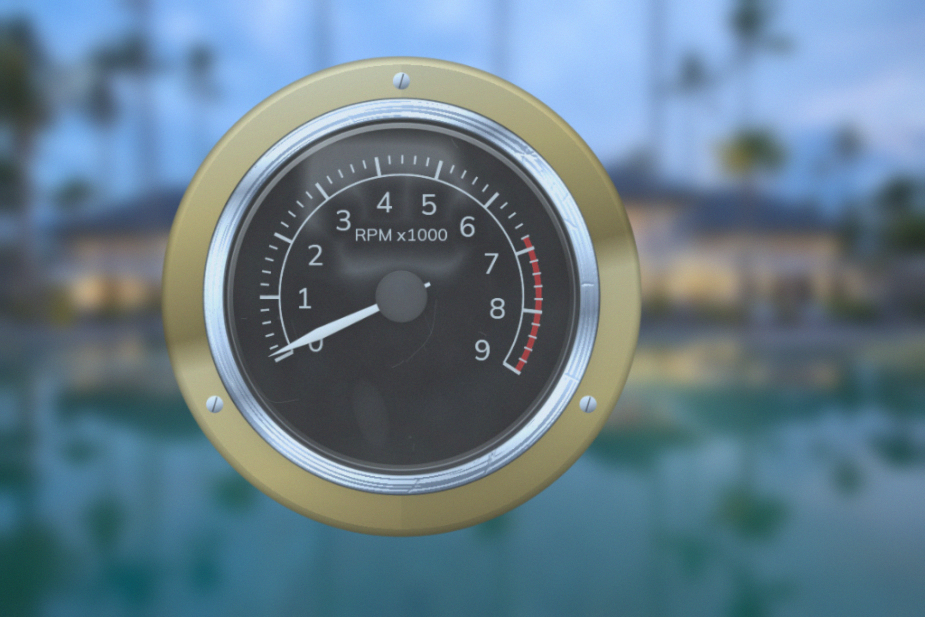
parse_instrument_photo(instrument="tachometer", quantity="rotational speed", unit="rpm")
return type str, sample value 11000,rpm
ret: 100,rpm
